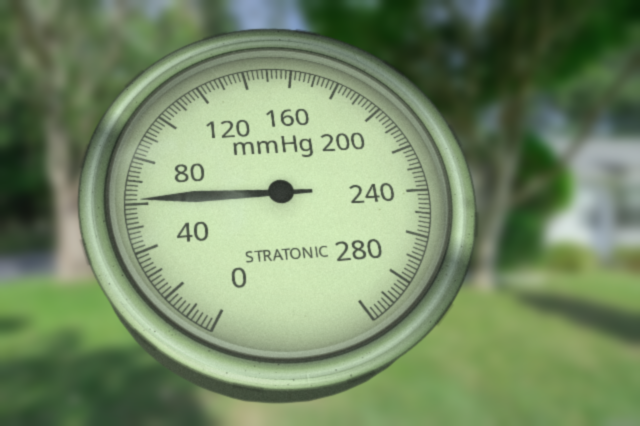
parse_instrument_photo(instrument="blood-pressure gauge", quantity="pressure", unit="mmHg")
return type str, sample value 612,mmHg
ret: 60,mmHg
